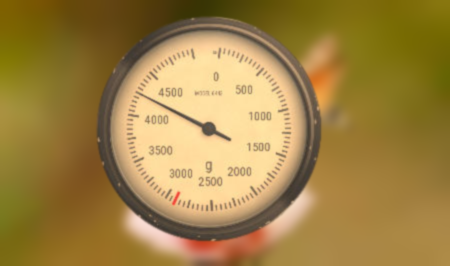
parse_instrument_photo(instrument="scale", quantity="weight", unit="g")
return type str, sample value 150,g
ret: 4250,g
